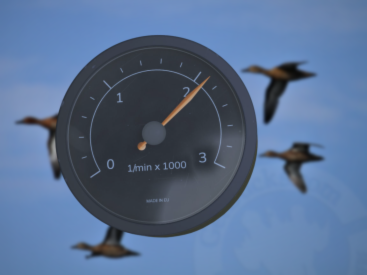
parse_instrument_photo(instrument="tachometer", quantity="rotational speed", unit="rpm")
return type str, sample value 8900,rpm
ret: 2100,rpm
